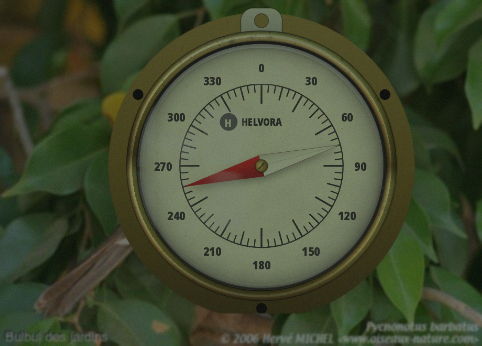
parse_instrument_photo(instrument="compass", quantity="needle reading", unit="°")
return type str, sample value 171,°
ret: 255,°
